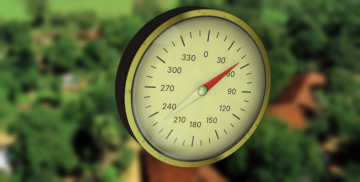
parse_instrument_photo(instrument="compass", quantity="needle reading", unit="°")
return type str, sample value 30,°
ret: 50,°
